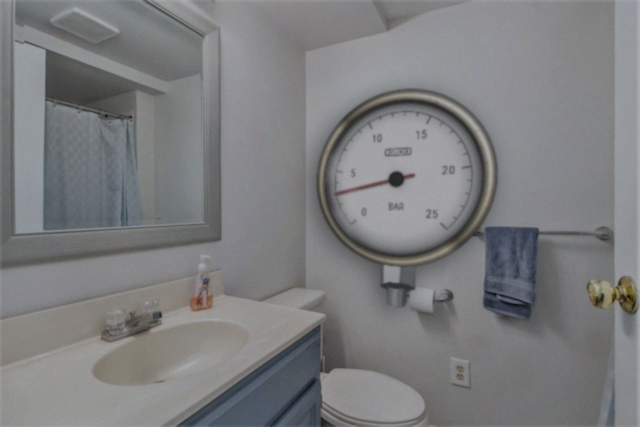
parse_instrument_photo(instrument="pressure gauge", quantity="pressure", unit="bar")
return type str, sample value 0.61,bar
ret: 3,bar
